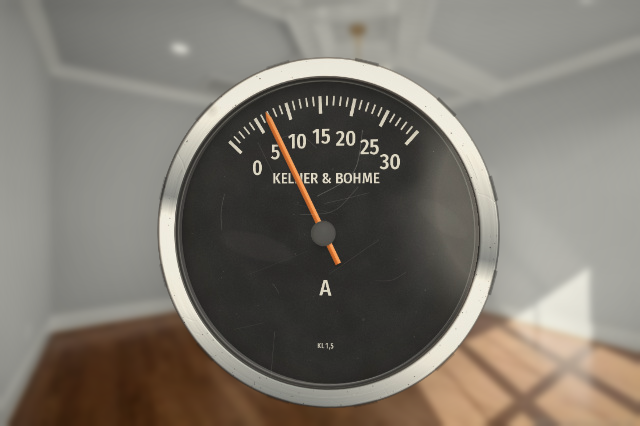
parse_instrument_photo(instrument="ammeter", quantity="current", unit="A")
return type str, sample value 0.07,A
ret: 7,A
